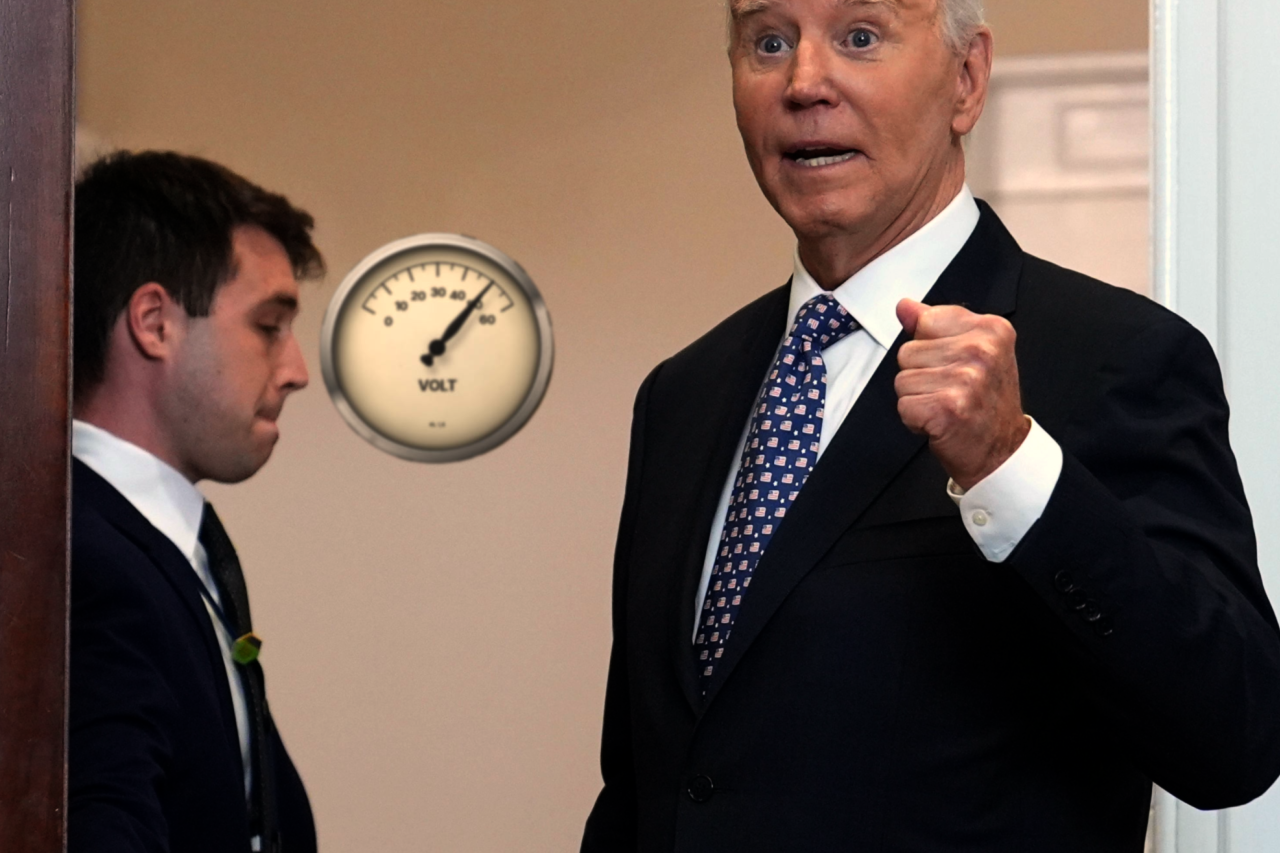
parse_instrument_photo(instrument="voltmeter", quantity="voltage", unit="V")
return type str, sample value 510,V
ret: 50,V
